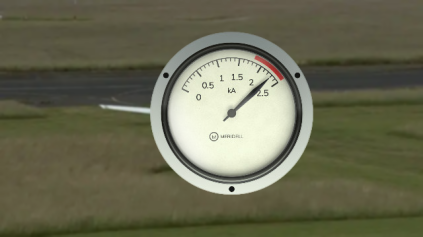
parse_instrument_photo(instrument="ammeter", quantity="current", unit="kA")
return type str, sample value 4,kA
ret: 2.3,kA
